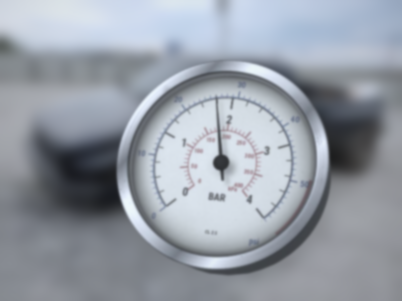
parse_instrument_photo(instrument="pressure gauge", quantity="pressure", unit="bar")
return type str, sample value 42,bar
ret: 1.8,bar
